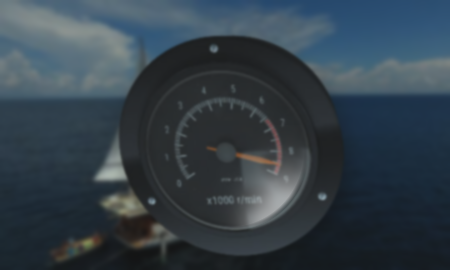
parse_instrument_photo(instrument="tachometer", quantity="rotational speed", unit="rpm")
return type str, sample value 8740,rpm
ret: 8500,rpm
